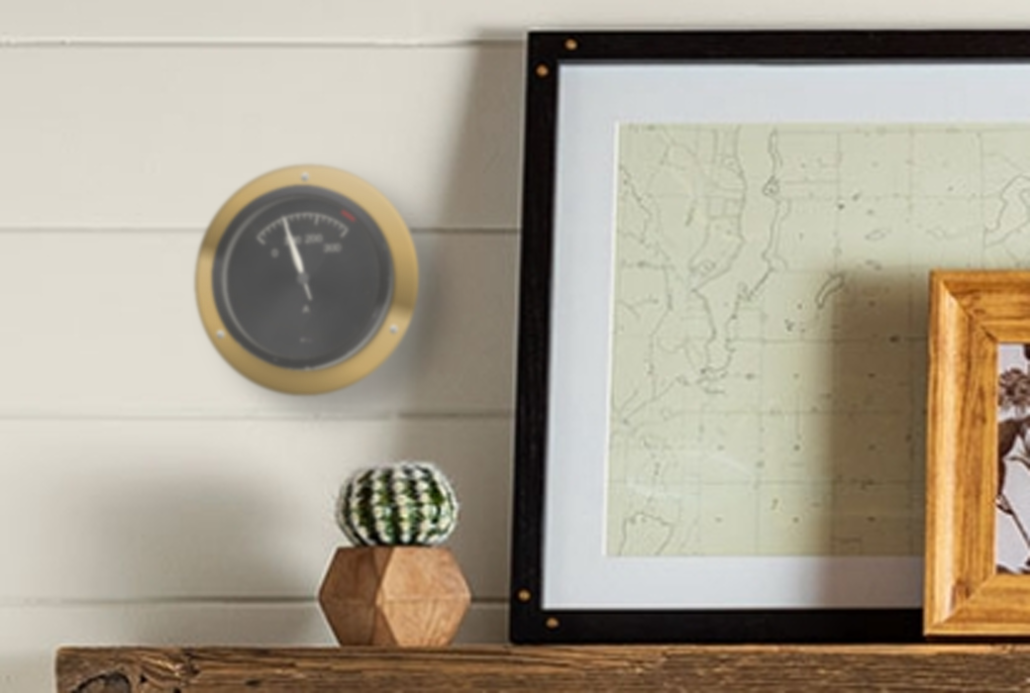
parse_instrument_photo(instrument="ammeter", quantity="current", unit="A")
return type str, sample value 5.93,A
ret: 100,A
